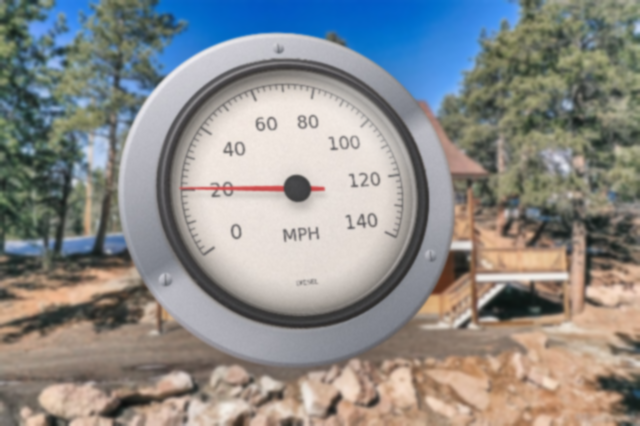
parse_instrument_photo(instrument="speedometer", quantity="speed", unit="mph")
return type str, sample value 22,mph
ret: 20,mph
